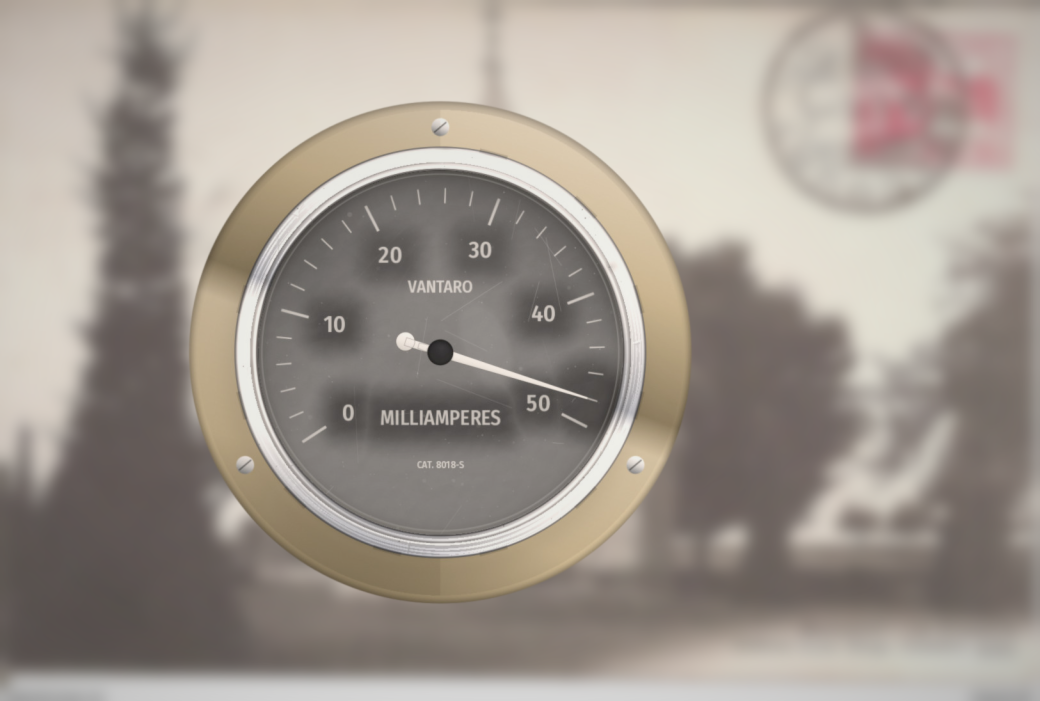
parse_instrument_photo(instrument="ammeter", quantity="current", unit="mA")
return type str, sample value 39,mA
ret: 48,mA
